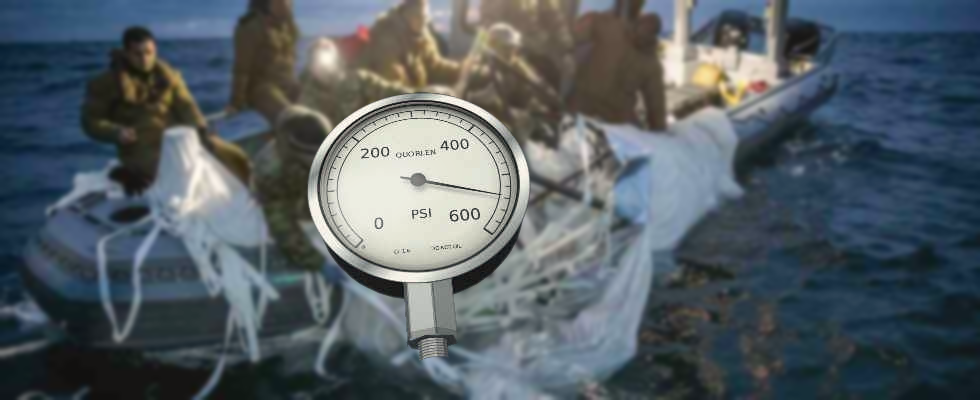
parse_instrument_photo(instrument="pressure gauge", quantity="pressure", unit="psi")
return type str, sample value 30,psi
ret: 540,psi
